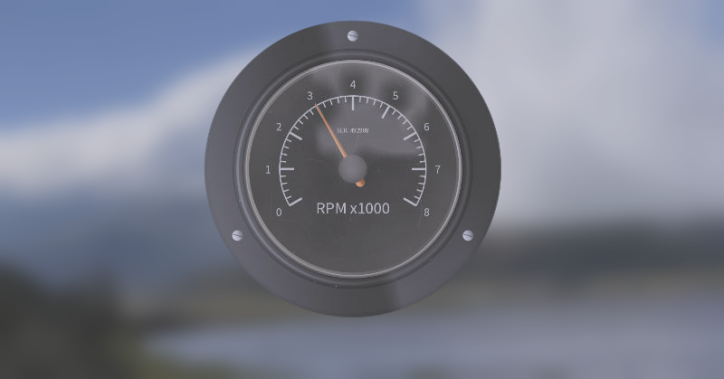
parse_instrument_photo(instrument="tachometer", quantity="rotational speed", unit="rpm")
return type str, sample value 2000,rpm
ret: 3000,rpm
